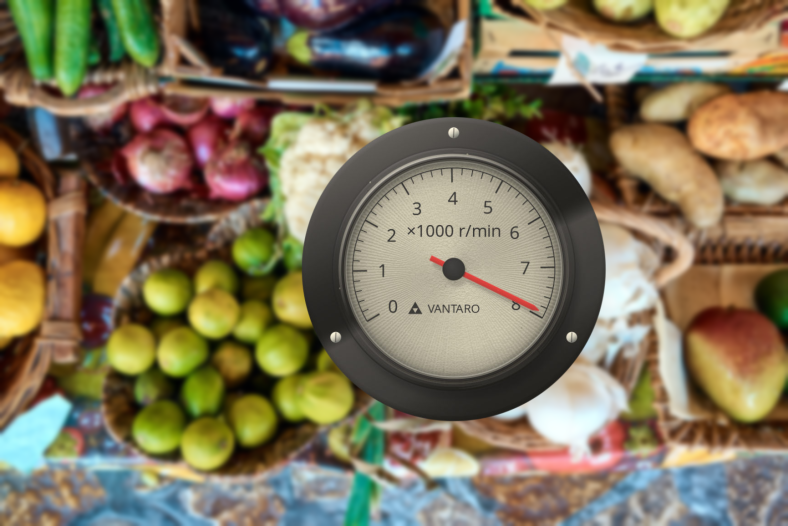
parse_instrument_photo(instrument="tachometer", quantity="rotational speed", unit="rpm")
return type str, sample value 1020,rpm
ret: 7900,rpm
